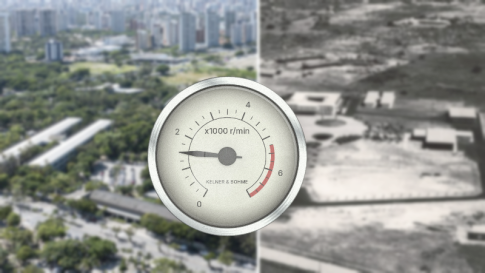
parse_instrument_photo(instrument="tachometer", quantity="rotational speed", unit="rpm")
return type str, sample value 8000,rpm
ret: 1500,rpm
